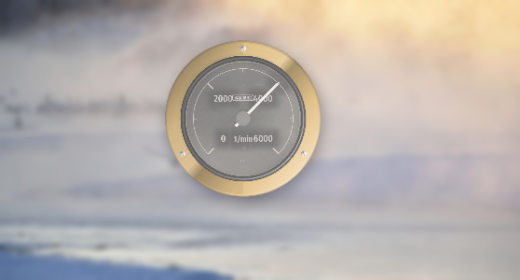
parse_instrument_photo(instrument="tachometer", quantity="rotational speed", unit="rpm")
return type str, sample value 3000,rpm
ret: 4000,rpm
